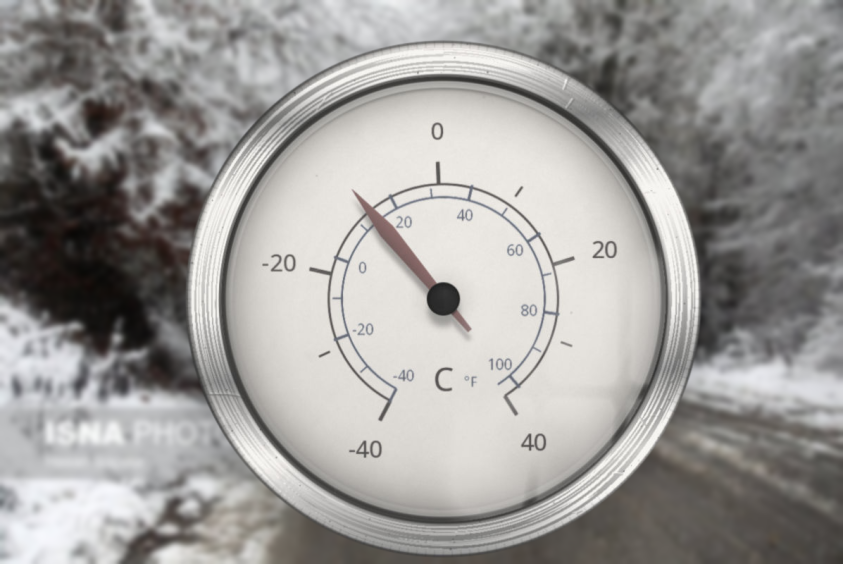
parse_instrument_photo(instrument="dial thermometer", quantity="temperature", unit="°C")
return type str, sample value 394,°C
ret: -10,°C
